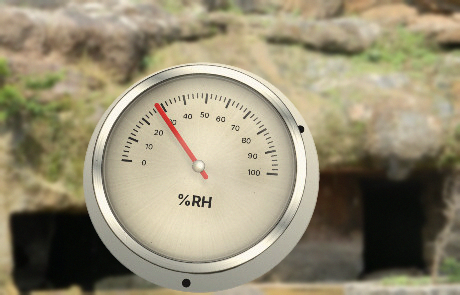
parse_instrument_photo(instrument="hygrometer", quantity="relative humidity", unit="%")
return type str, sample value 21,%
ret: 28,%
